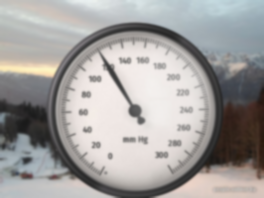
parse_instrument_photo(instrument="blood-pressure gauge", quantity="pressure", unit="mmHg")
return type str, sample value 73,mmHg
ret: 120,mmHg
